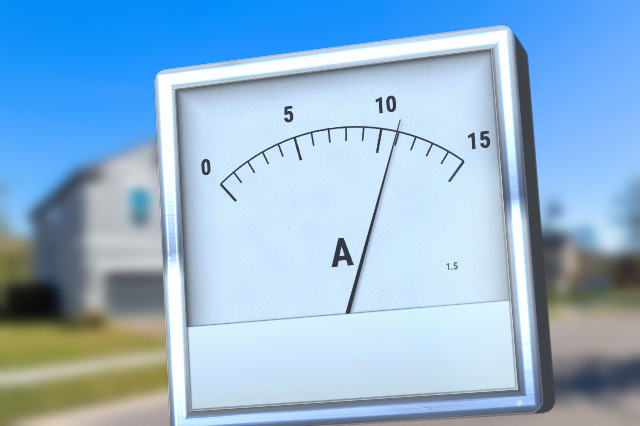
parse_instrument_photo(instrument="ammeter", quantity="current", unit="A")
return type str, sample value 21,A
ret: 11,A
